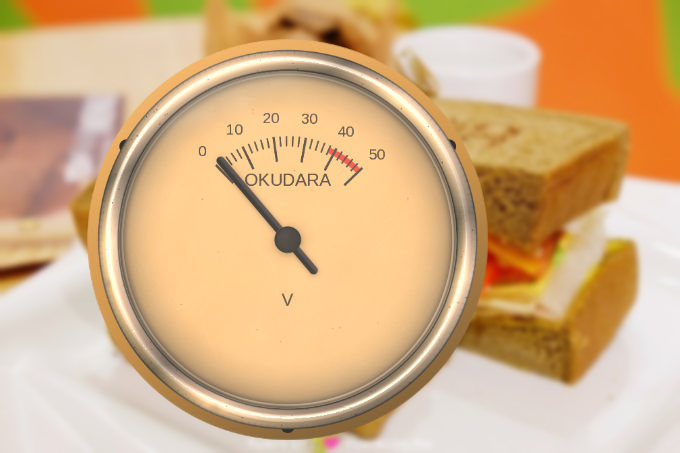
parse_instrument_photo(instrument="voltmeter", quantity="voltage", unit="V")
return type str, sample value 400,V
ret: 2,V
